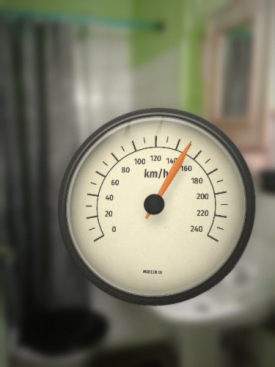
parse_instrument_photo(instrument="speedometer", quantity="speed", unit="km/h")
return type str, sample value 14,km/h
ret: 150,km/h
